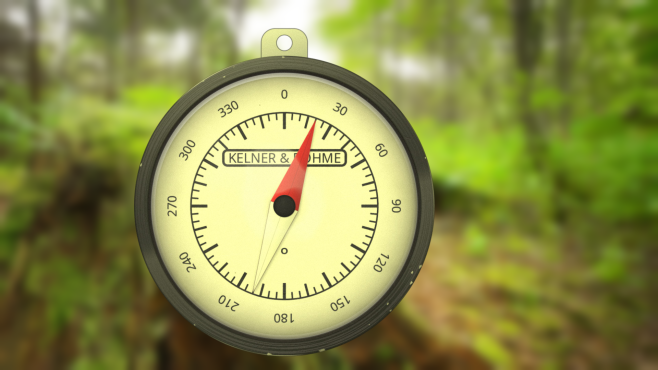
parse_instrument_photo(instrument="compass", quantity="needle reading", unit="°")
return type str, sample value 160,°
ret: 20,°
